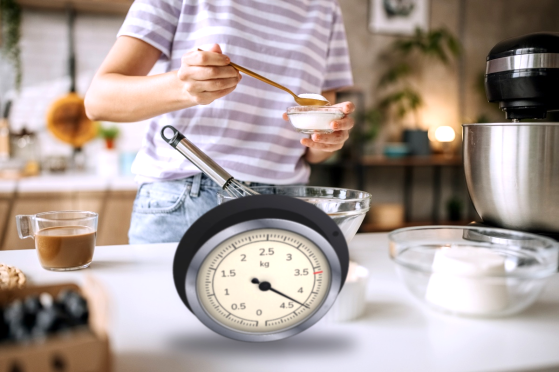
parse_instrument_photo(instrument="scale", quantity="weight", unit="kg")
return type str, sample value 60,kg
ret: 4.25,kg
